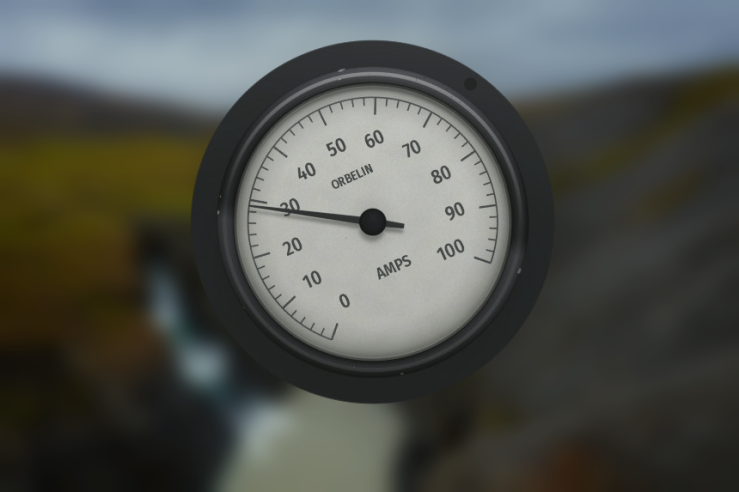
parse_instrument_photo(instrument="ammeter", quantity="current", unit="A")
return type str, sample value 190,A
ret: 29,A
